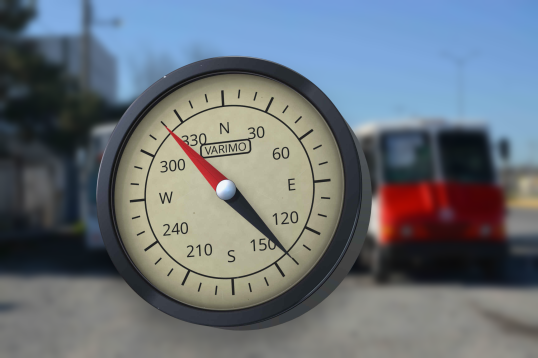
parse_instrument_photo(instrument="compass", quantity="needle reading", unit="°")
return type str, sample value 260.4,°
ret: 320,°
